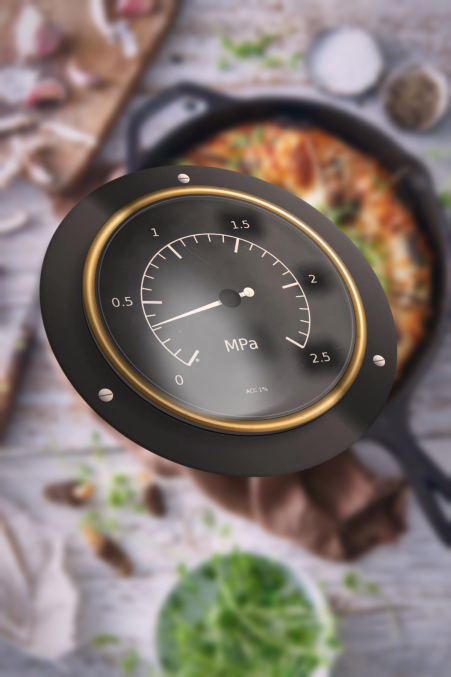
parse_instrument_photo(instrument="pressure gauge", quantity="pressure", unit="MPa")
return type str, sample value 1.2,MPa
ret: 0.3,MPa
